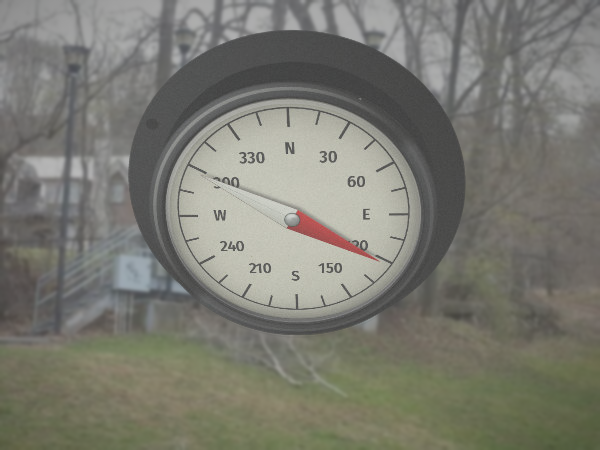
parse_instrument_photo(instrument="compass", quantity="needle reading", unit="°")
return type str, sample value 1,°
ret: 120,°
